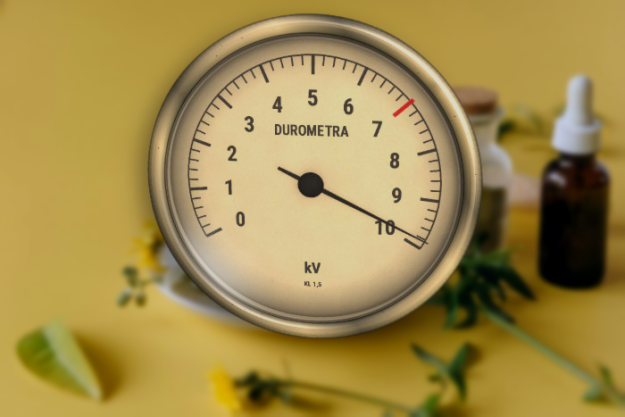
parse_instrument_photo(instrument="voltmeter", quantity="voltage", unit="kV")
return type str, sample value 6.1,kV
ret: 9.8,kV
